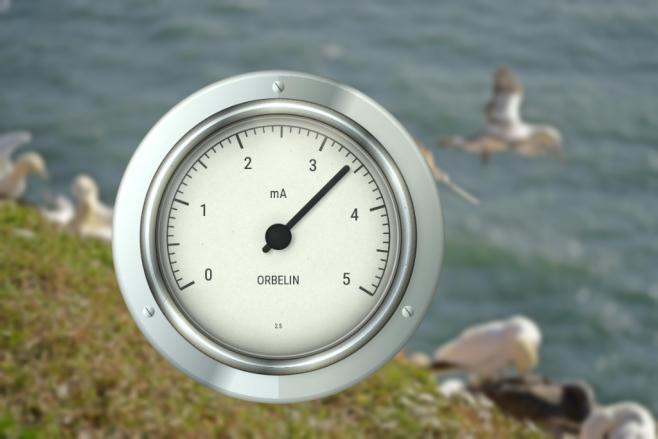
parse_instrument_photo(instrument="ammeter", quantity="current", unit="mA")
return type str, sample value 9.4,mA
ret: 3.4,mA
